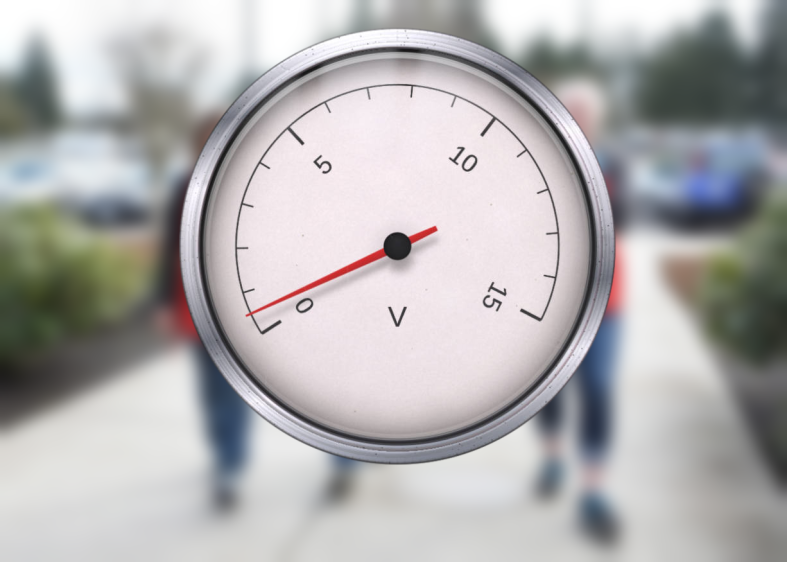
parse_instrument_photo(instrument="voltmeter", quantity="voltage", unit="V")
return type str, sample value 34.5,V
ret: 0.5,V
